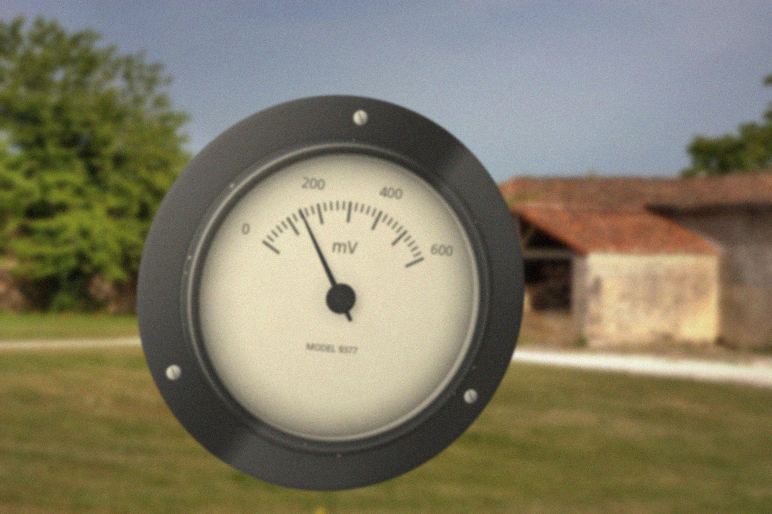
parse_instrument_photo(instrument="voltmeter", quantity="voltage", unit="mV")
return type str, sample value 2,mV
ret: 140,mV
